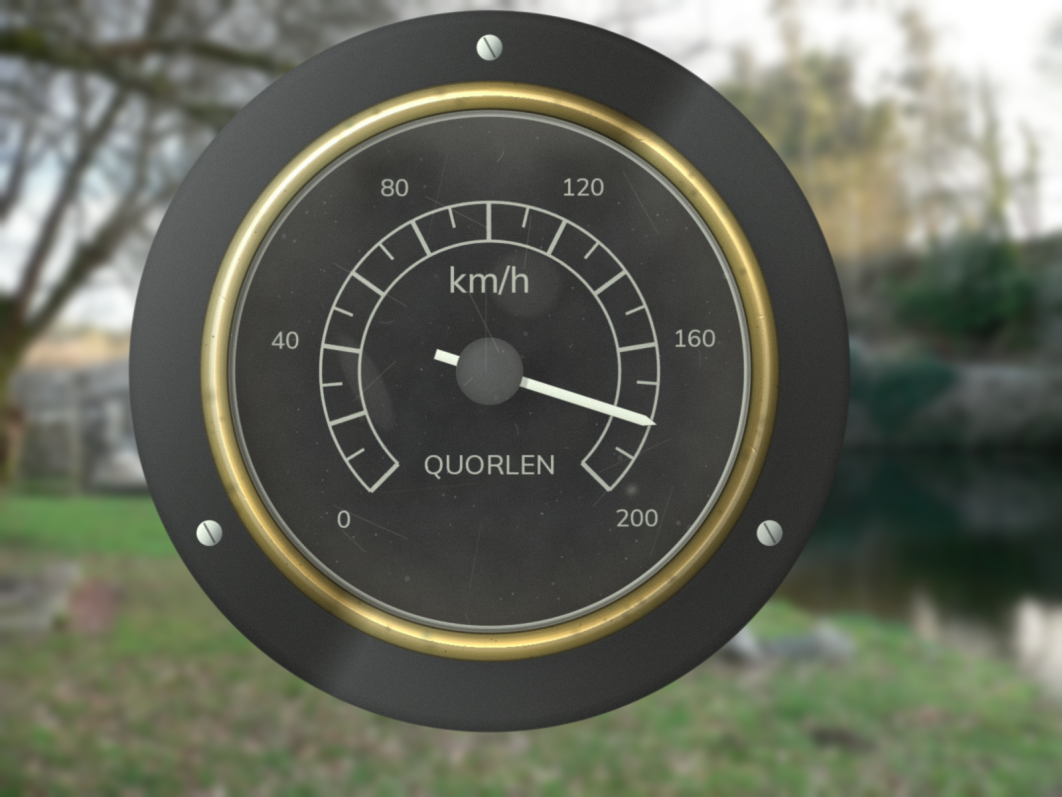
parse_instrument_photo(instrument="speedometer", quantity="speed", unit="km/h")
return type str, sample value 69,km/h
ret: 180,km/h
